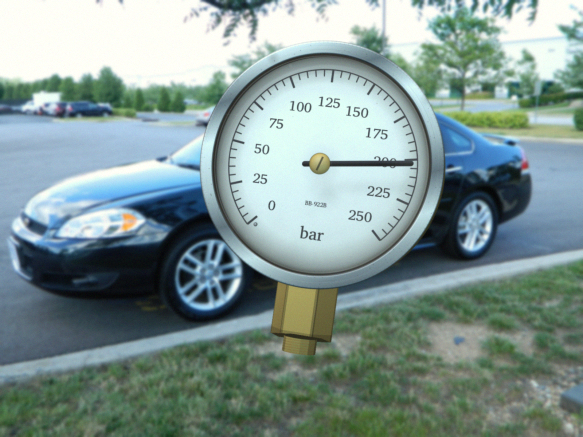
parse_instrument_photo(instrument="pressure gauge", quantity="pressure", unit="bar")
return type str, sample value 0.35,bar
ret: 202.5,bar
